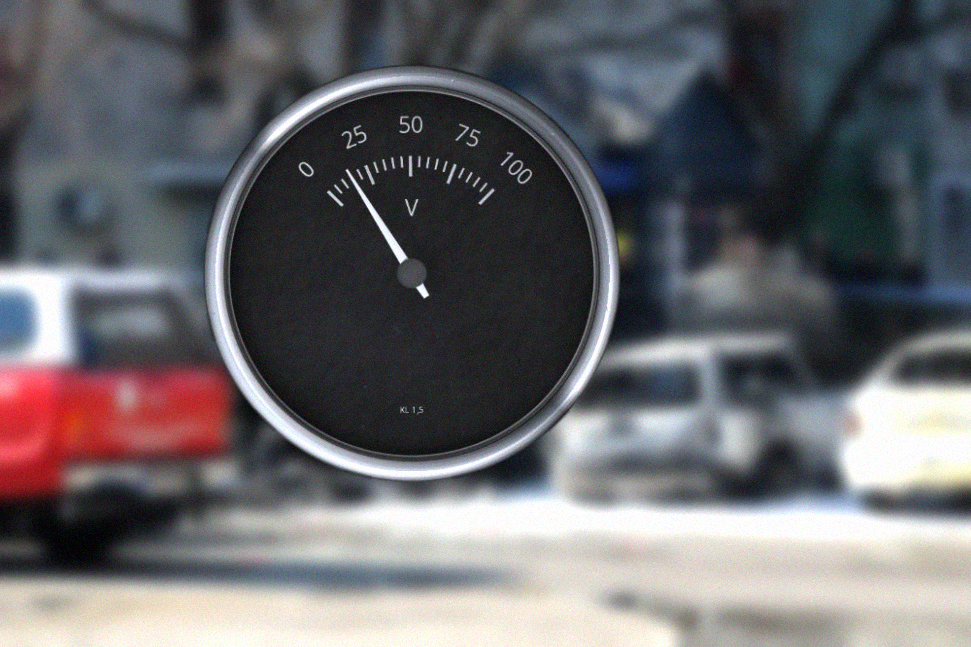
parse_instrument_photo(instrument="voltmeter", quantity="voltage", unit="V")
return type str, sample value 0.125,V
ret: 15,V
